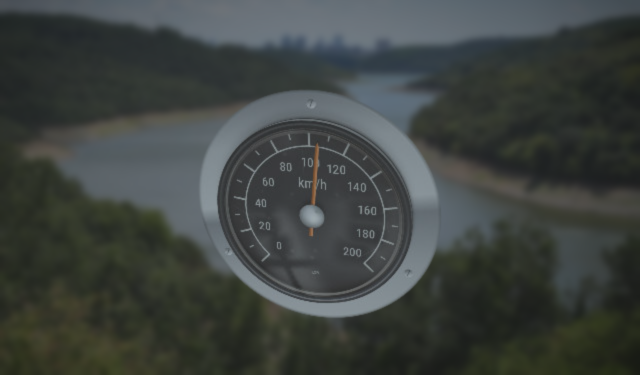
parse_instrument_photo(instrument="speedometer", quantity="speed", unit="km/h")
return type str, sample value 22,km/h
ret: 105,km/h
